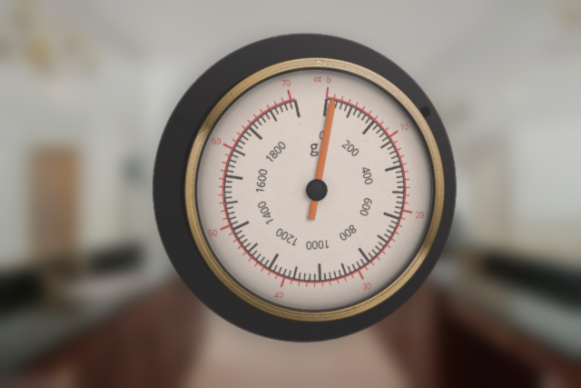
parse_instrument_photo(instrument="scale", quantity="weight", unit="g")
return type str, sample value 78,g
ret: 20,g
